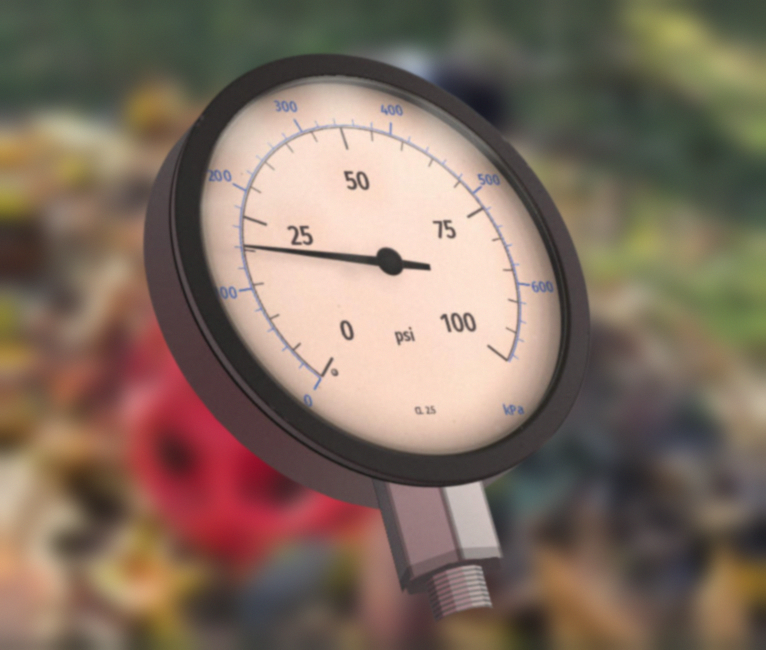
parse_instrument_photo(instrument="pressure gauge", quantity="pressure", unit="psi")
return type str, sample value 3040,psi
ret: 20,psi
